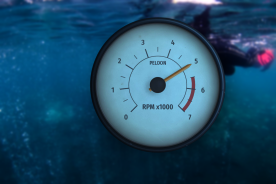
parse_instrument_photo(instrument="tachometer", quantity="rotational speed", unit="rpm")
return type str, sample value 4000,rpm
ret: 5000,rpm
